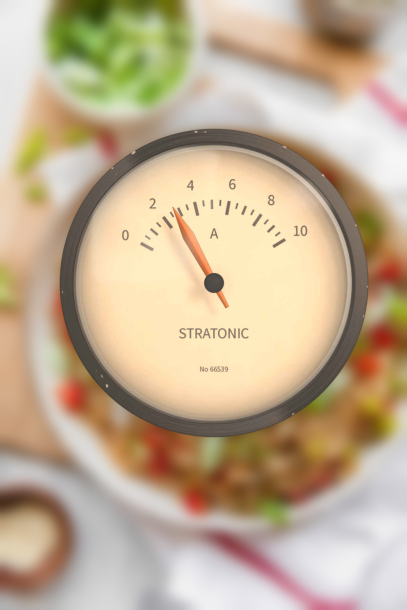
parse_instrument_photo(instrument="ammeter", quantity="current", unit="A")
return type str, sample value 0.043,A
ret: 2.75,A
